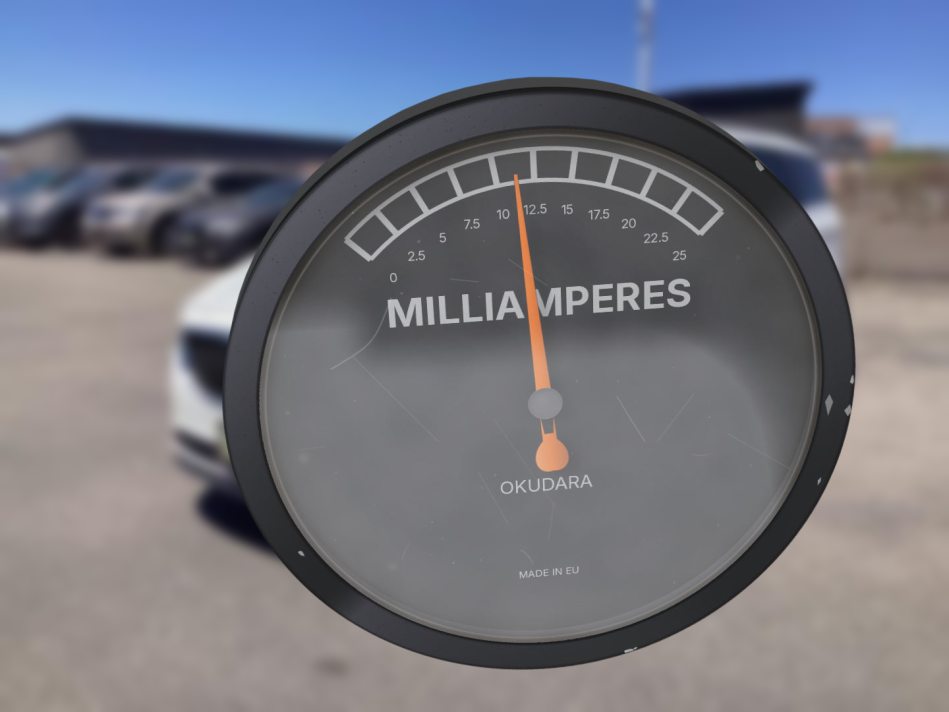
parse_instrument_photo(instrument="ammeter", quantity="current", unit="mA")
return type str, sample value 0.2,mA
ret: 11.25,mA
